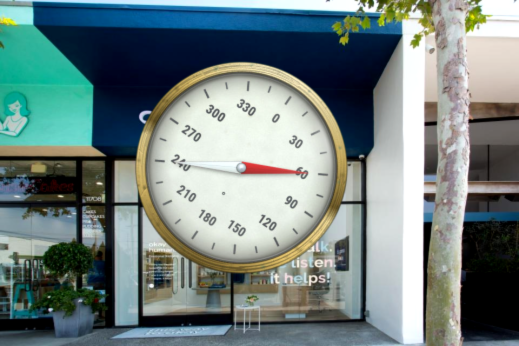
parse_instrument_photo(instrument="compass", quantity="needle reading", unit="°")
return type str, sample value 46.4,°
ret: 60,°
